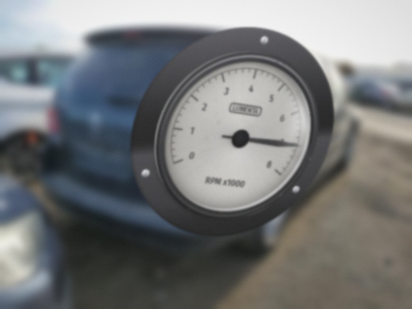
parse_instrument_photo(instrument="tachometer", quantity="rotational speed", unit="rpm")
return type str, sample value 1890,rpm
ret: 7000,rpm
